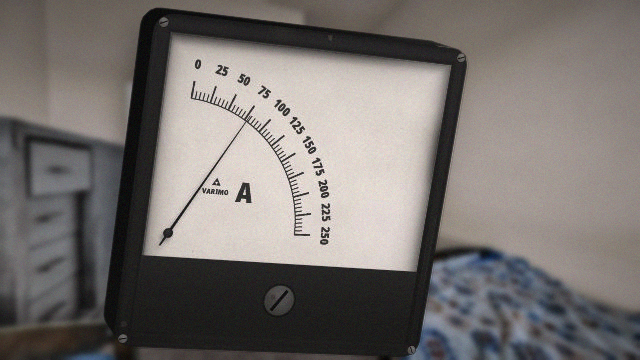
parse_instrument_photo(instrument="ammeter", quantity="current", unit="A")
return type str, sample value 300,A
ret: 75,A
